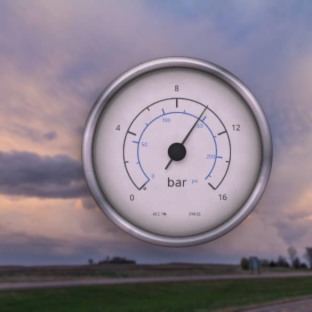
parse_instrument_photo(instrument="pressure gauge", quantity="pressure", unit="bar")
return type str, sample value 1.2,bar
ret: 10,bar
